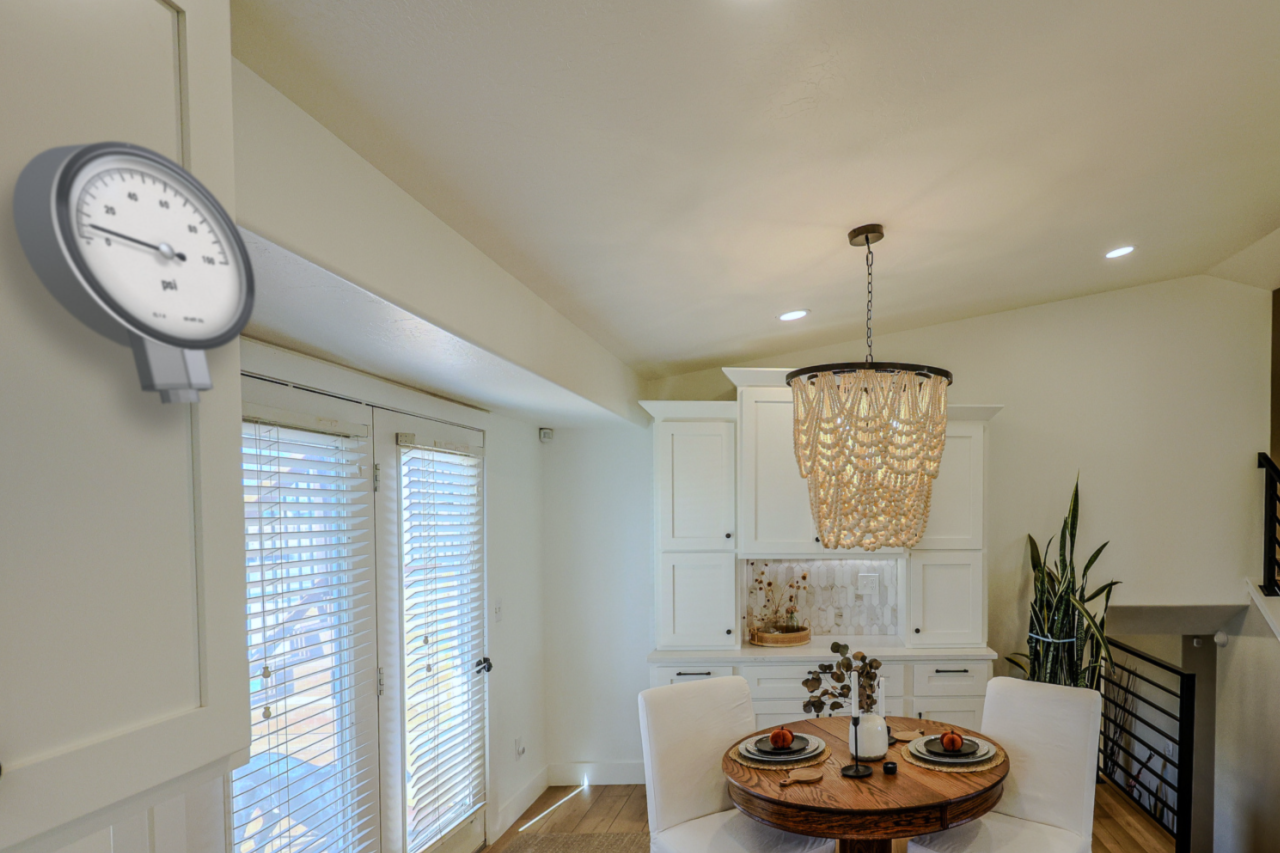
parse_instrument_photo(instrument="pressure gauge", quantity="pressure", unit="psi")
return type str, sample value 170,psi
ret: 5,psi
